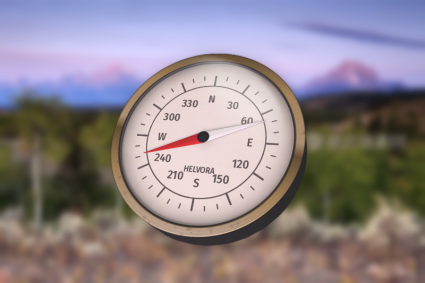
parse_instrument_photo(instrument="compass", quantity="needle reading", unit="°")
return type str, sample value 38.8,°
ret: 250,°
